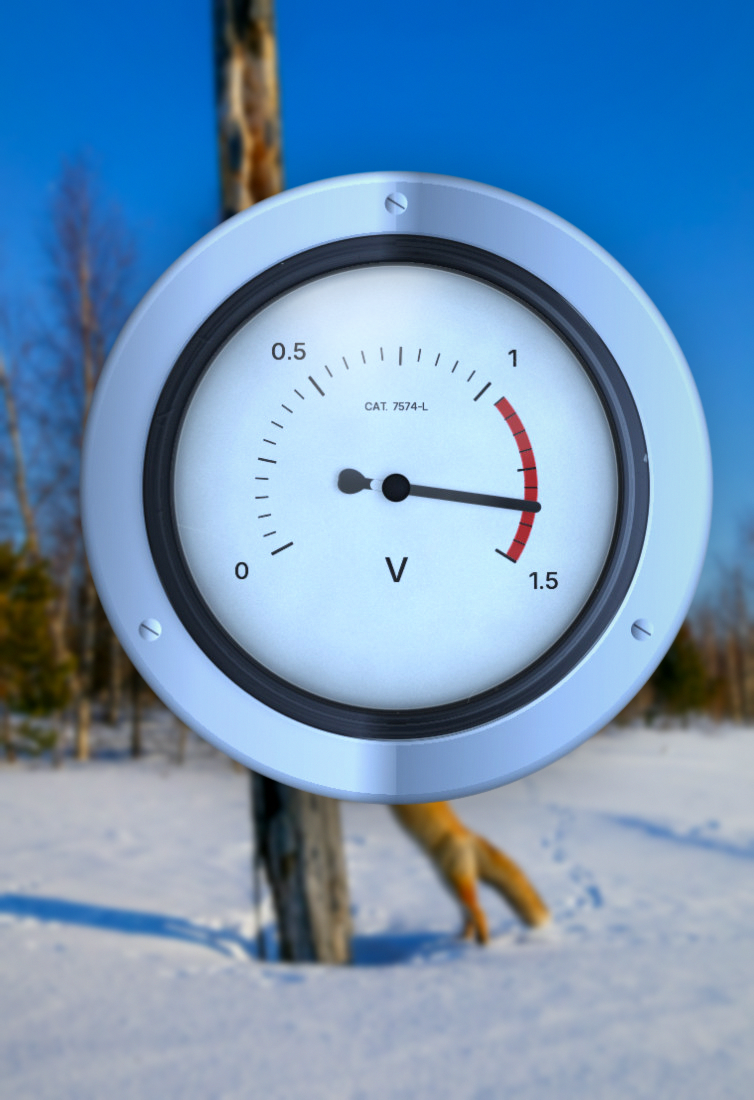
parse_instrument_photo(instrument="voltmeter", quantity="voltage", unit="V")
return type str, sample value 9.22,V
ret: 1.35,V
